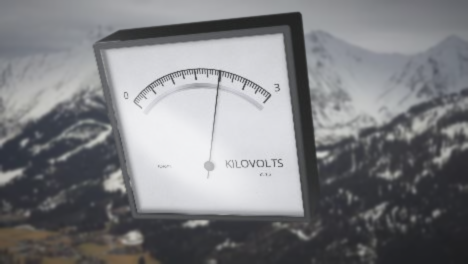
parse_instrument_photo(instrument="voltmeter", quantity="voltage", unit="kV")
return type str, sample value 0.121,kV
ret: 2,kV
